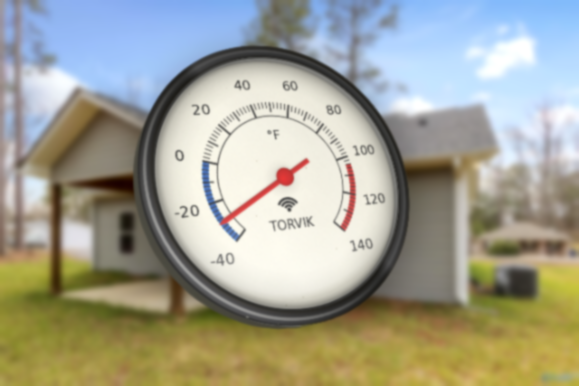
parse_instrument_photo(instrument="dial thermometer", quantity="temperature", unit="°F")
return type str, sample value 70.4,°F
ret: -30,°F
